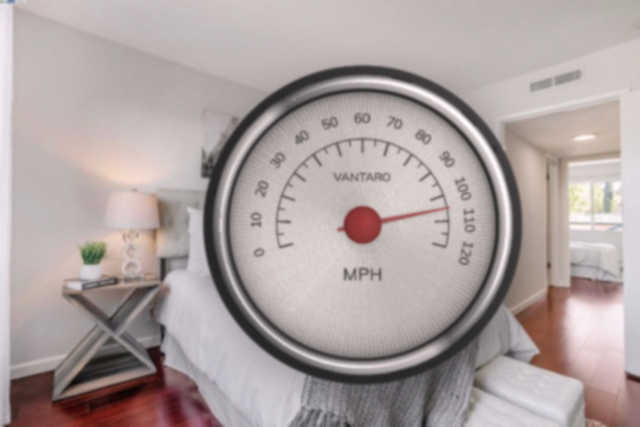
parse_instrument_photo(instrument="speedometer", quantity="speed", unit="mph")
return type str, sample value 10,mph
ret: 105,mph
